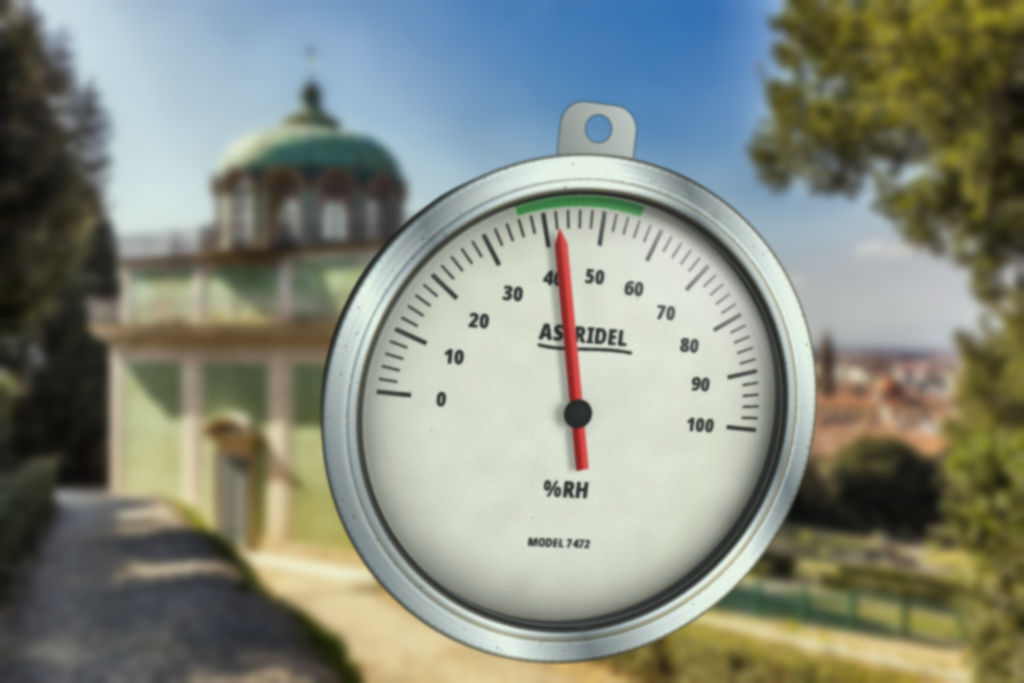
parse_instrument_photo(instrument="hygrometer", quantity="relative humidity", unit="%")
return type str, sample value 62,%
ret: 42,%
